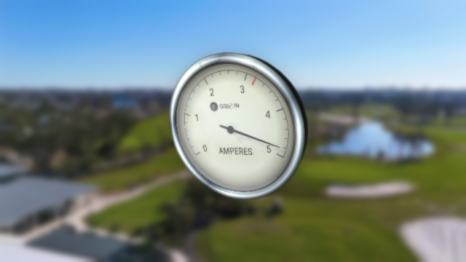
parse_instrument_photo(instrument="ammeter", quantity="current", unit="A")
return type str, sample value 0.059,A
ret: 4.8,A
